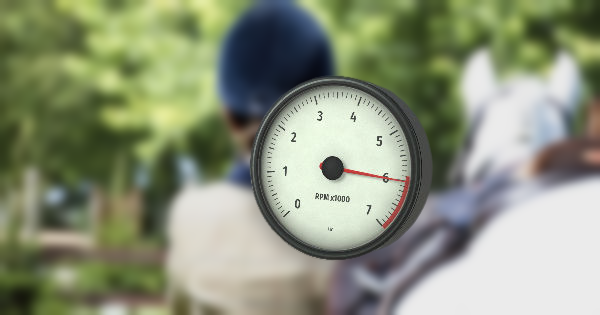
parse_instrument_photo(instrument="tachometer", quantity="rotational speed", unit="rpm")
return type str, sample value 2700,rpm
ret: 6000,rpm
